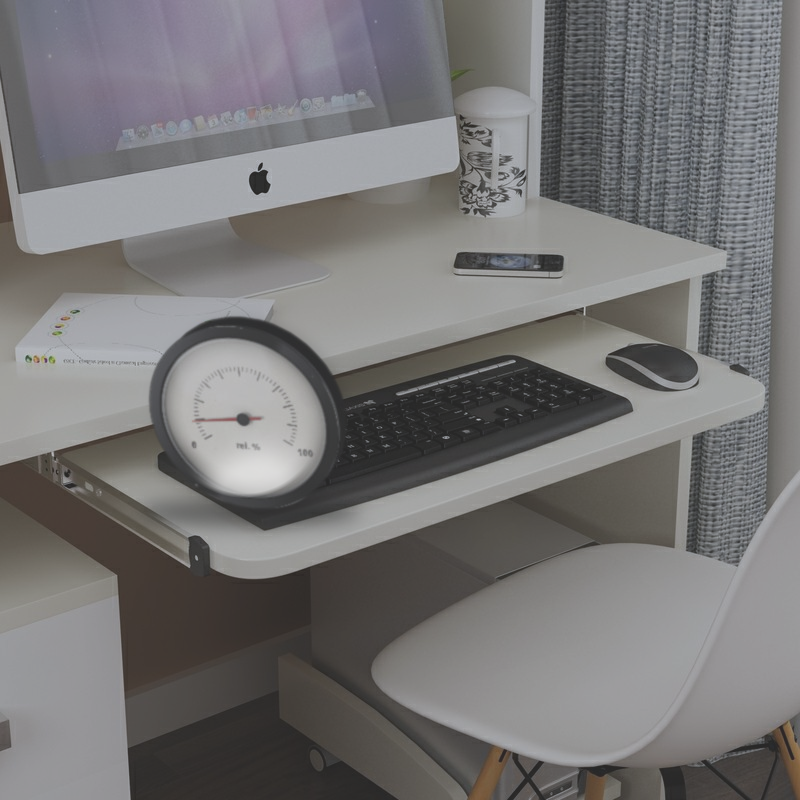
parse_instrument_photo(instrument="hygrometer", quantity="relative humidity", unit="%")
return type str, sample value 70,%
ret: 10,%
